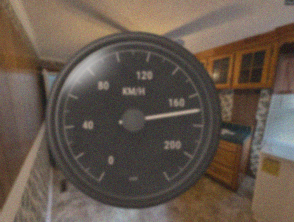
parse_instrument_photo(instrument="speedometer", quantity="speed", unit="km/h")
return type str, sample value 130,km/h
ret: 170,km/h
